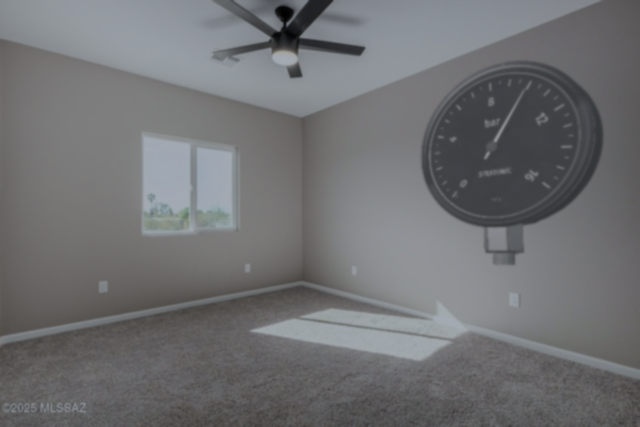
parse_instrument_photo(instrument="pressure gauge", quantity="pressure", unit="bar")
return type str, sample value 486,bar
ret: 10,bar
